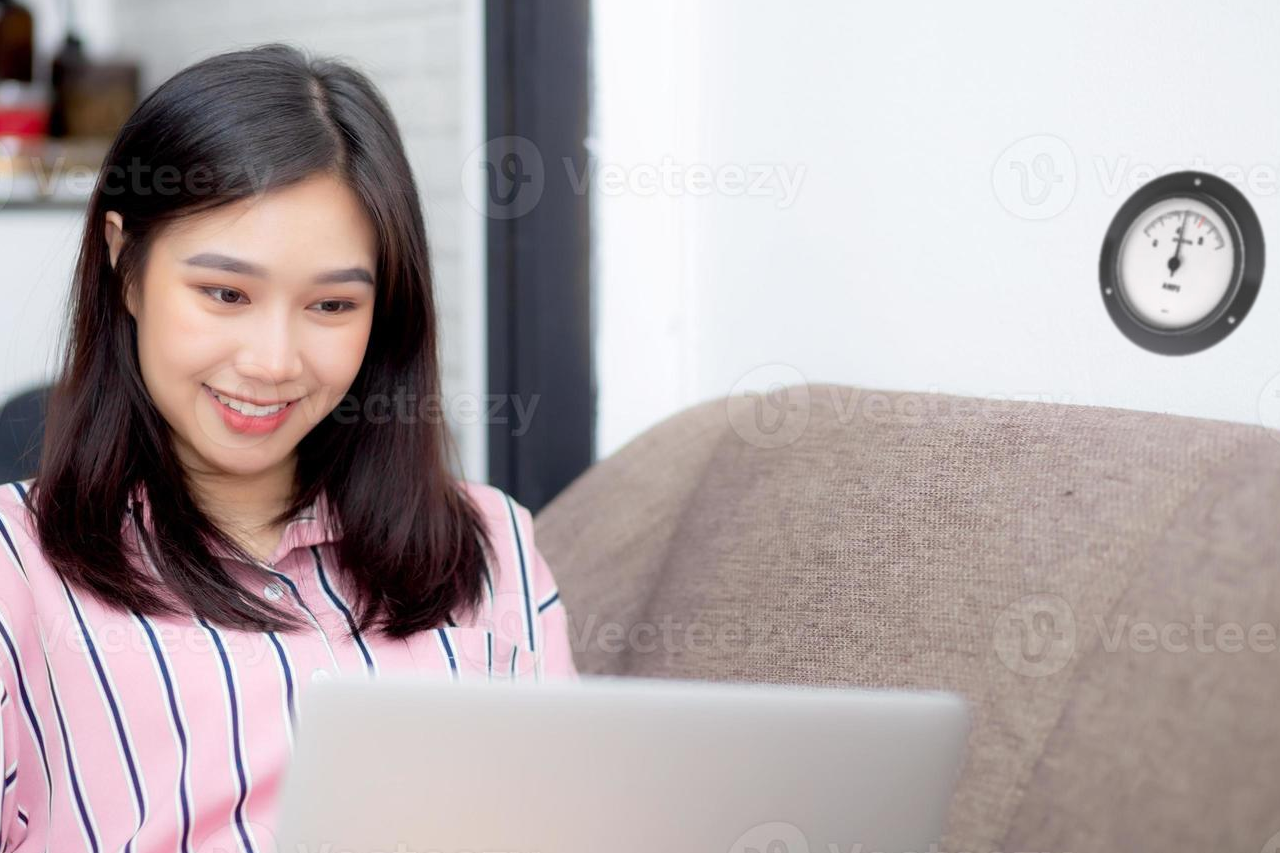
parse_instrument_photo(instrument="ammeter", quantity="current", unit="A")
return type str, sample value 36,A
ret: 5,A
